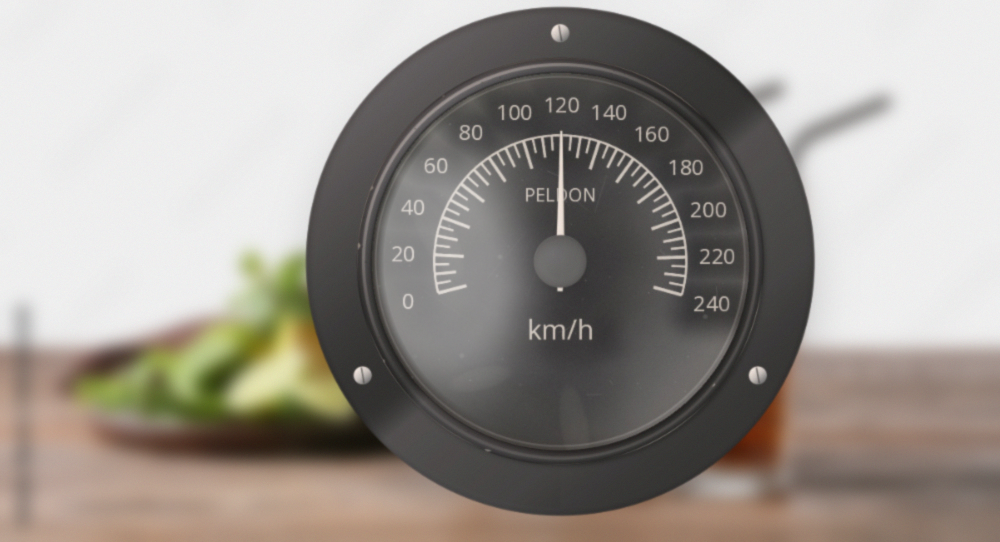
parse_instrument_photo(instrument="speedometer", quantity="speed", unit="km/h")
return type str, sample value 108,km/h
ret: 120,km/h
